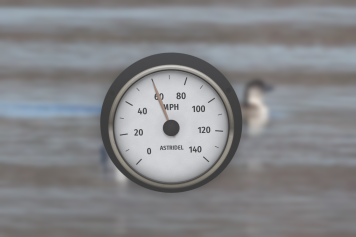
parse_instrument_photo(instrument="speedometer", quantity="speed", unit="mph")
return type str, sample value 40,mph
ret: 60,mph
